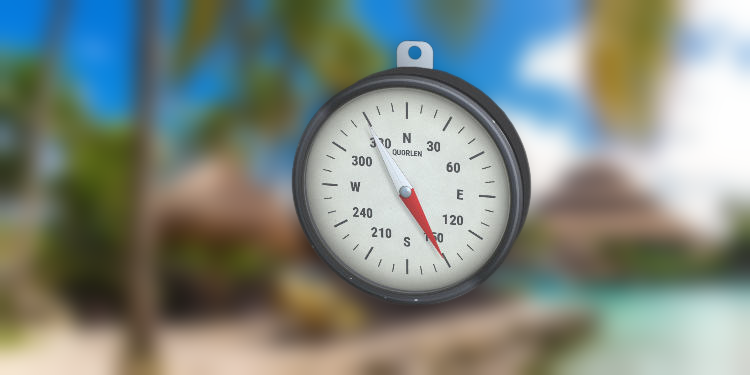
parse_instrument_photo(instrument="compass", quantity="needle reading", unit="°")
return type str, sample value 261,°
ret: 150,°
